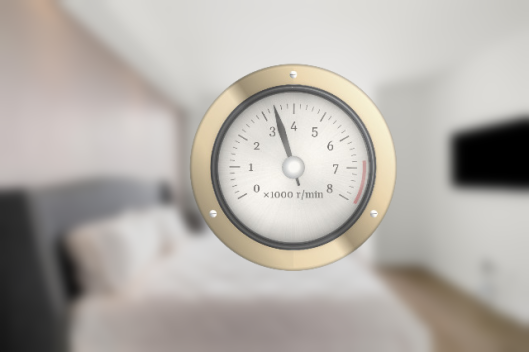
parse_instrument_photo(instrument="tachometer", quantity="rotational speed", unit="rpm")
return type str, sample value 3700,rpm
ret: 3400,rpm
